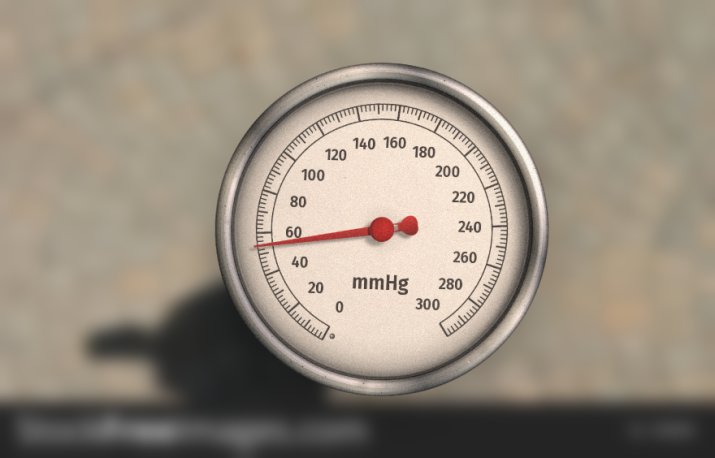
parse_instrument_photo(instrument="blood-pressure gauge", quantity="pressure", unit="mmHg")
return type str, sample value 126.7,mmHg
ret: 54,mmHg
